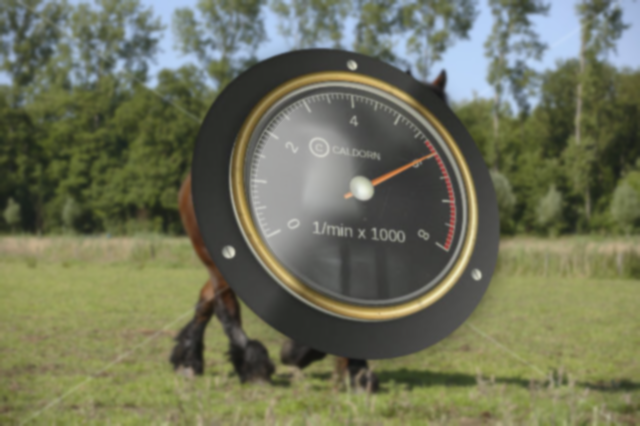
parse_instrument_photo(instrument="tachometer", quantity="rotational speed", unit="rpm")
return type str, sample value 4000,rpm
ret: 6000,rpm
